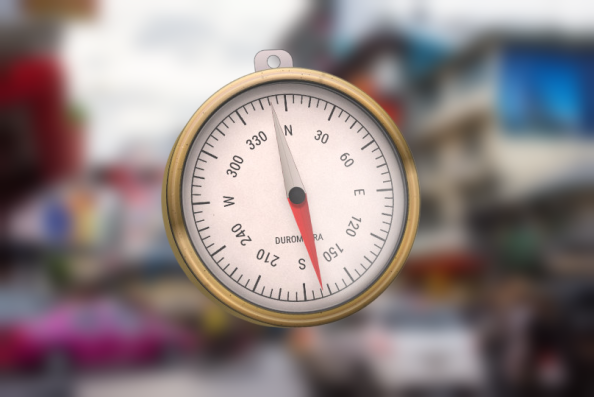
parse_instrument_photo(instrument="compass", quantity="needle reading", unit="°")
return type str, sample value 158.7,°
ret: 170,°
